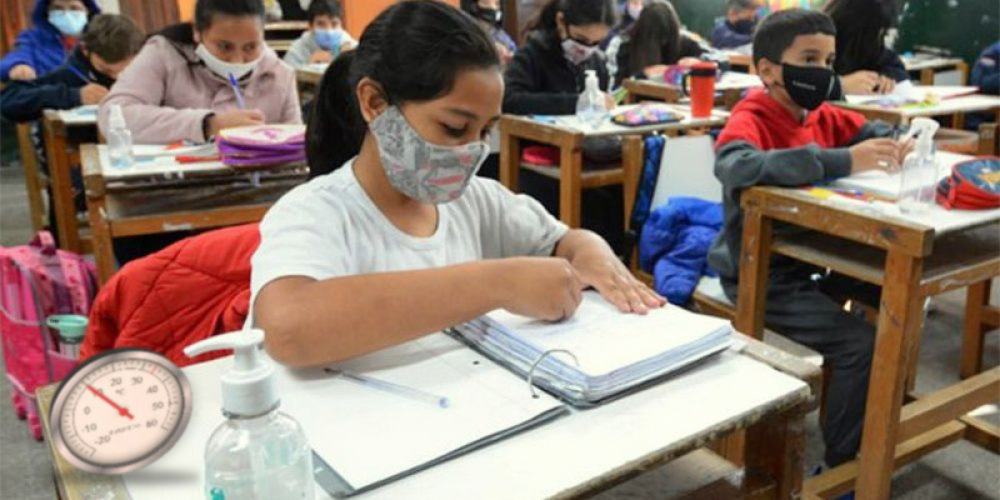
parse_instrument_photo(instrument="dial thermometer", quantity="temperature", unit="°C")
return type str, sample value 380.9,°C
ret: 10,°C
